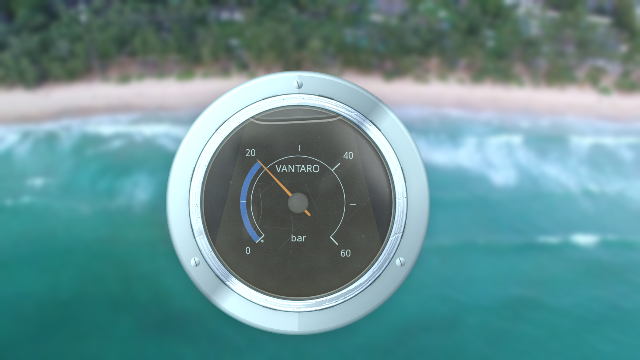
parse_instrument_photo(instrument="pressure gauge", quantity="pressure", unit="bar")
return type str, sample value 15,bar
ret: 20,bar
